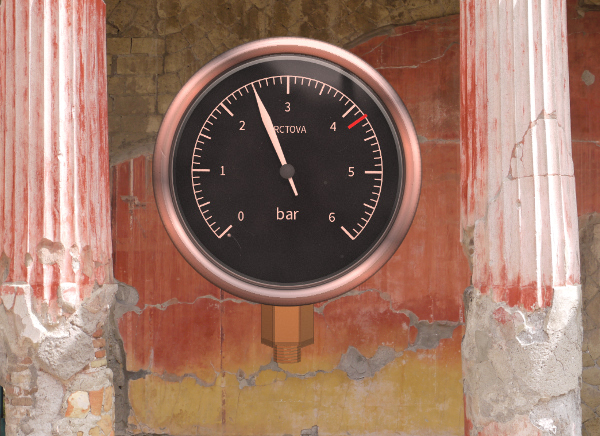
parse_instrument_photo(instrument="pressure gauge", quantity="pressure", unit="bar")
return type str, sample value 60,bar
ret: 2.5,bar
